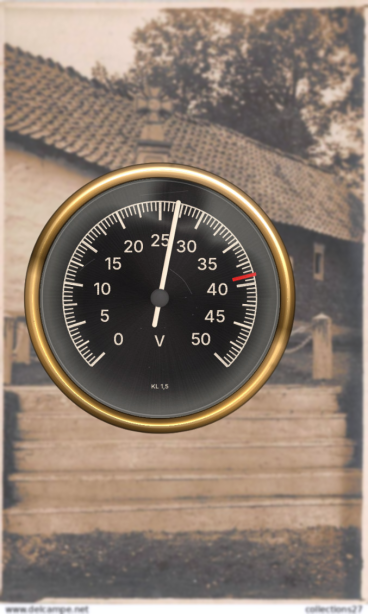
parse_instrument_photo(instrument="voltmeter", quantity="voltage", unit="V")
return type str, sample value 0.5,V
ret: 27,V
